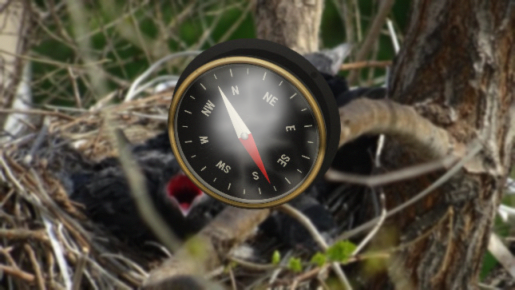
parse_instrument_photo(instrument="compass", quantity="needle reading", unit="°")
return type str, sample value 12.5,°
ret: 165,°
